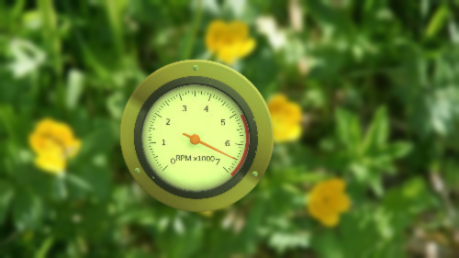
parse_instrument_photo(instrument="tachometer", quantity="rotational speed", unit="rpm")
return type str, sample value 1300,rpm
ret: 6500,rpm
